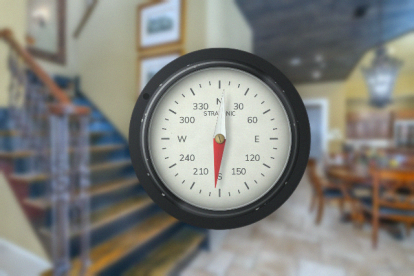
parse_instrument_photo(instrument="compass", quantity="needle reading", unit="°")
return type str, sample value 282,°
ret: 185,°
